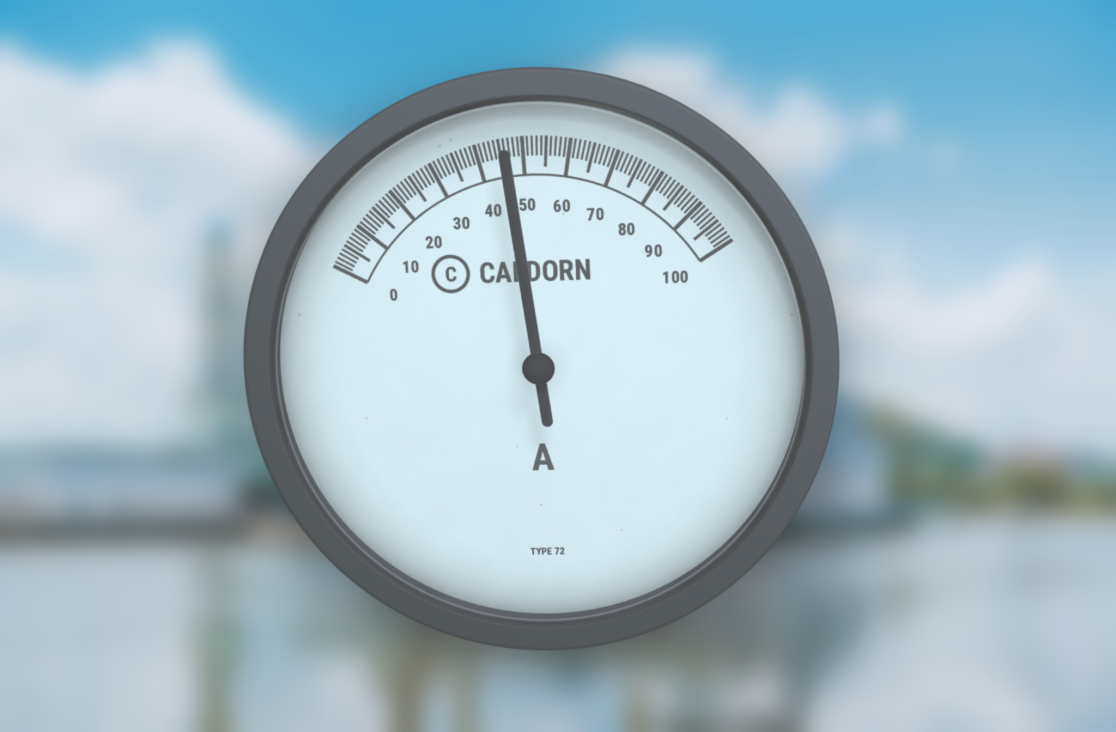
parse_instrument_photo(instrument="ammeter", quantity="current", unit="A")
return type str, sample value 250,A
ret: 46,A
